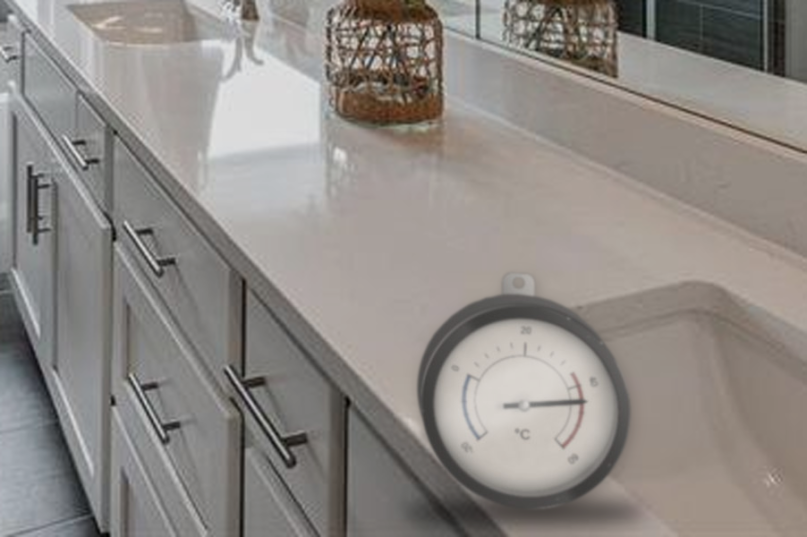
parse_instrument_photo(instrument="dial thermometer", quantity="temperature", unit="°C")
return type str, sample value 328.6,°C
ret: 44,°C
